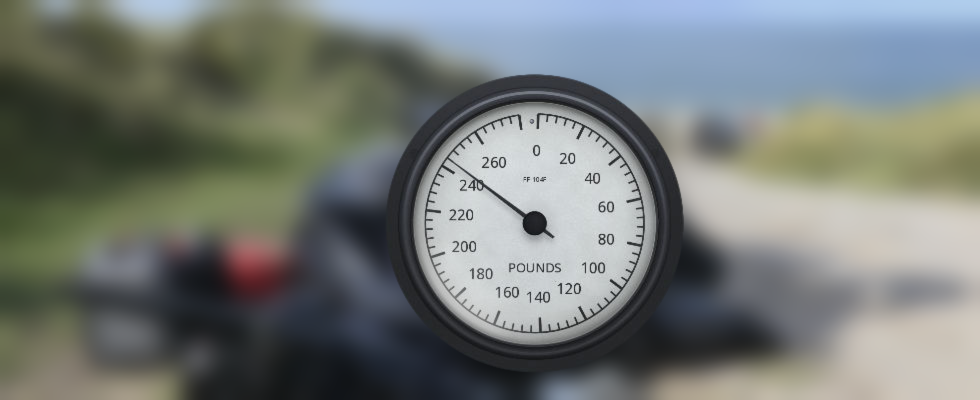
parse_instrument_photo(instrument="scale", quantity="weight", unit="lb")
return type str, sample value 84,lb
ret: 244,lb
